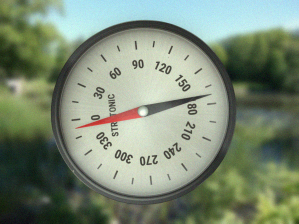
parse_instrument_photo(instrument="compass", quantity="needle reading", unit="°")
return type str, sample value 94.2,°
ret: 352.5,°
